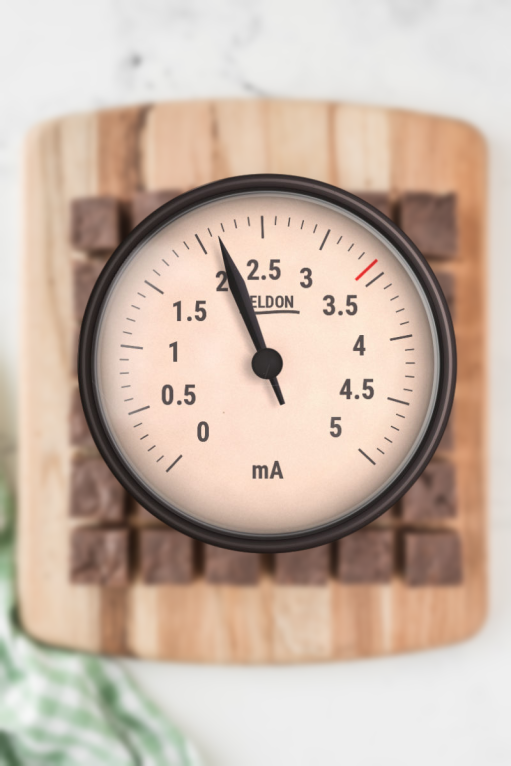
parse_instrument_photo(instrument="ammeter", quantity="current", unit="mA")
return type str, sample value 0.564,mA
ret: 2.15,mA
